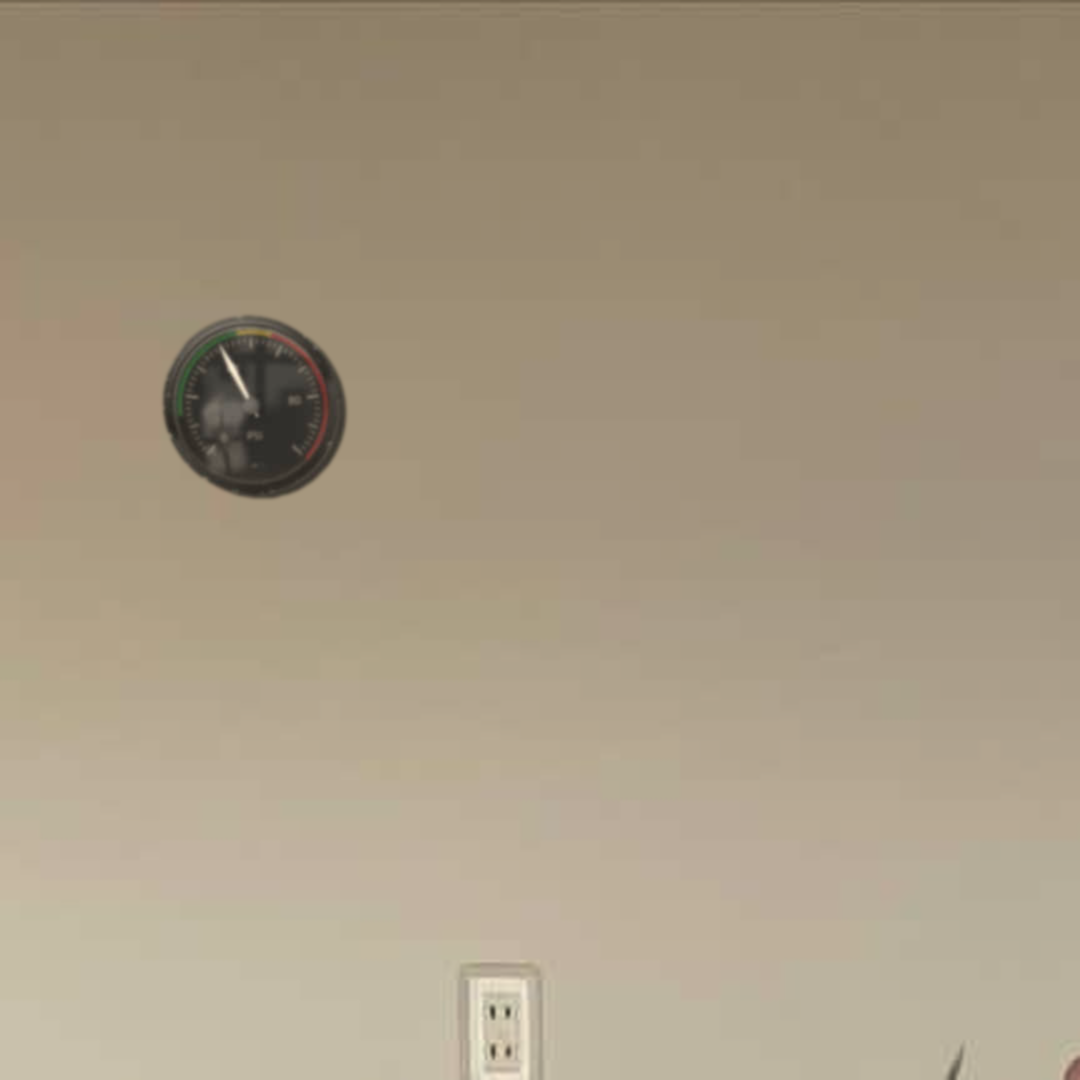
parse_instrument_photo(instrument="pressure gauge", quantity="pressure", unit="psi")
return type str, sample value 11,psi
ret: 40,psi
